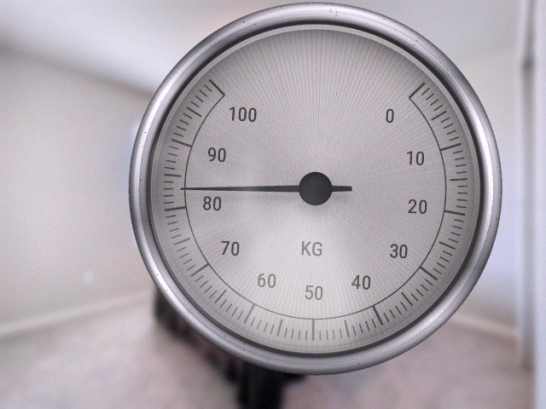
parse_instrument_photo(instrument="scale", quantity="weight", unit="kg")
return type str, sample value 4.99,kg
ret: 83,kg
